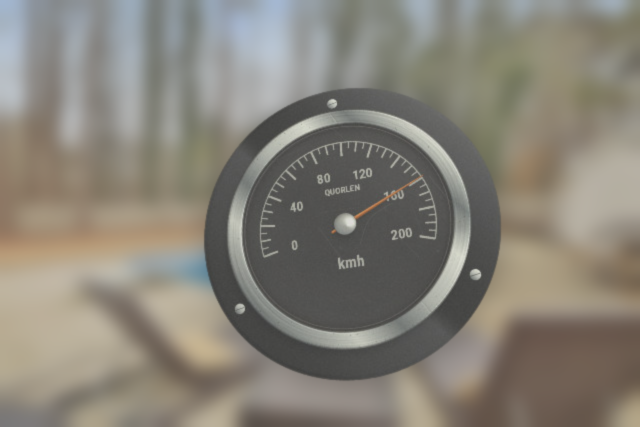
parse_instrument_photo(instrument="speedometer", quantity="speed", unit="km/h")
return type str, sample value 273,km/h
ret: 160,km/h
